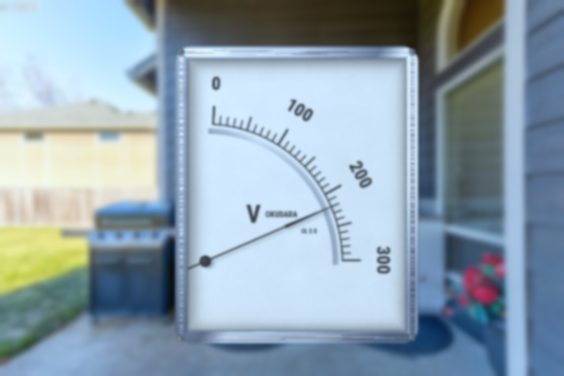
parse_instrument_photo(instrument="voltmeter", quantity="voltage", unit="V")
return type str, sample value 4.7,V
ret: 220,V
